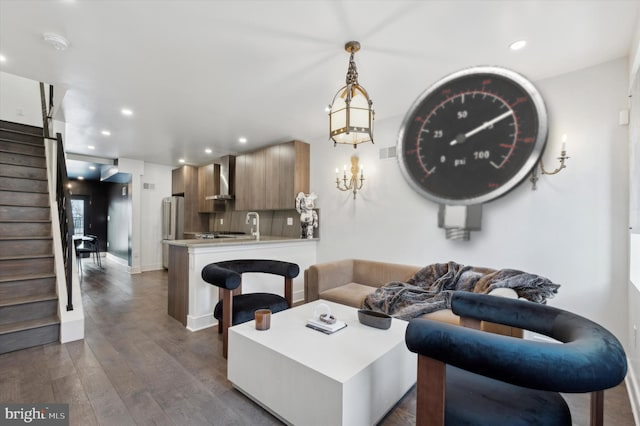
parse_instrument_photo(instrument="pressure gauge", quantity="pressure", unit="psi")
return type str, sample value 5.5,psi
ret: 75,psi
